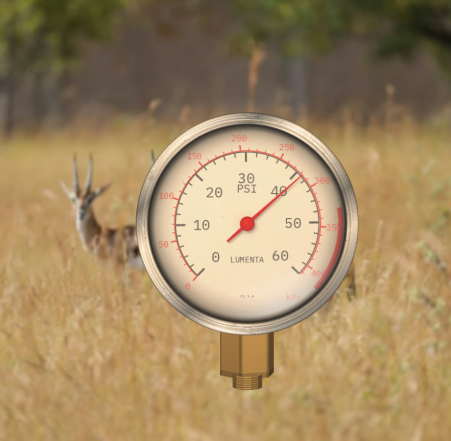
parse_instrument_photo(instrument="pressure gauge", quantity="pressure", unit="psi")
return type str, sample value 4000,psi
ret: 41,psi
